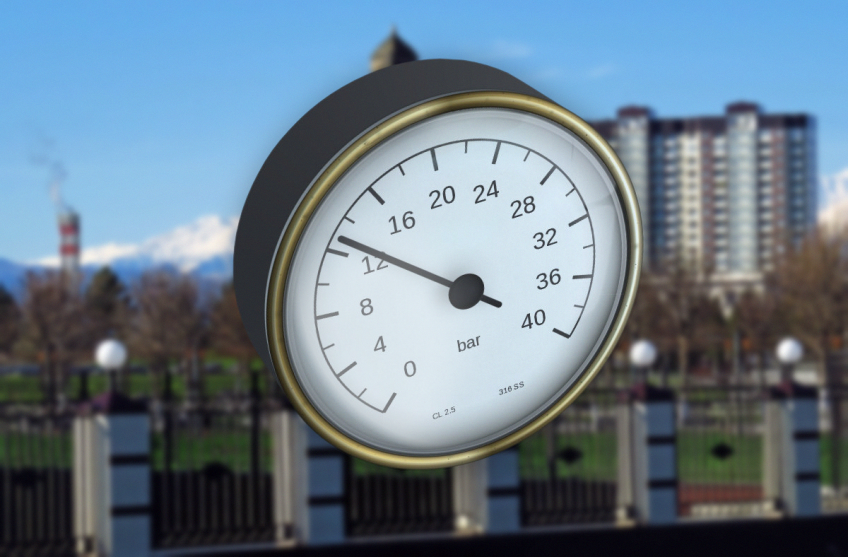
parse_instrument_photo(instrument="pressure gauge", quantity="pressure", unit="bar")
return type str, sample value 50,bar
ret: 13,bar
